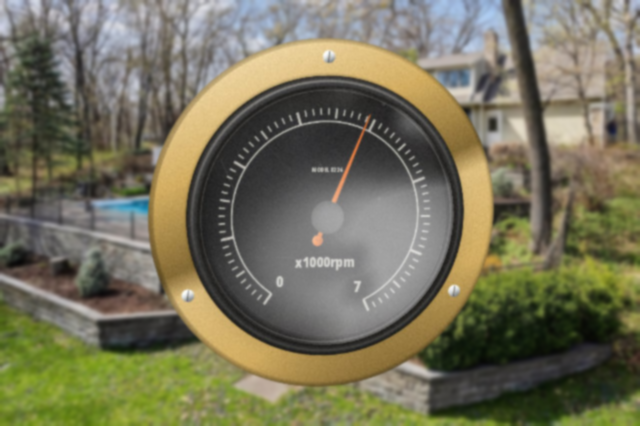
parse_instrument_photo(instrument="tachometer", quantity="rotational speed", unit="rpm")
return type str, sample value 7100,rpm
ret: 3900,rpm
